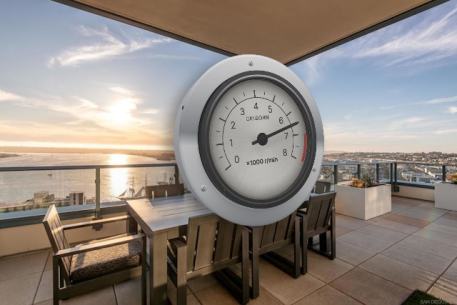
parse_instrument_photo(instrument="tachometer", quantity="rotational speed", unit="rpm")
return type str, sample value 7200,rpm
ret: 6500,rpm
